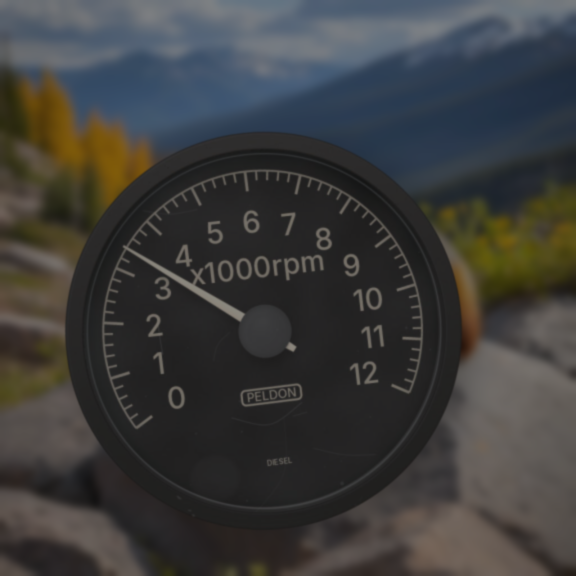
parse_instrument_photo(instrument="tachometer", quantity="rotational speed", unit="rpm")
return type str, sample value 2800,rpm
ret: 3400,rpm
